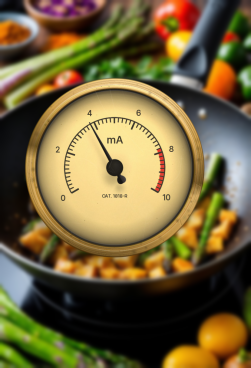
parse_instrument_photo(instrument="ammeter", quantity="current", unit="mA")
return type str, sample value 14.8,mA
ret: 3.8,mA
